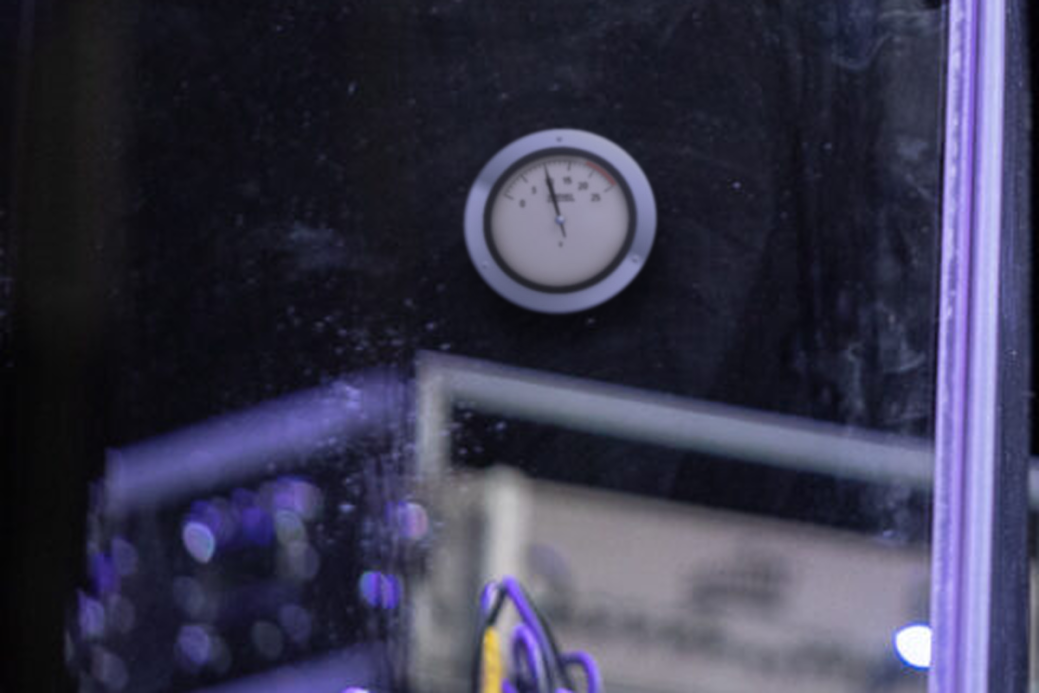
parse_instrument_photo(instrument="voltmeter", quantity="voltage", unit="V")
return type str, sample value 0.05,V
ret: 10,V
